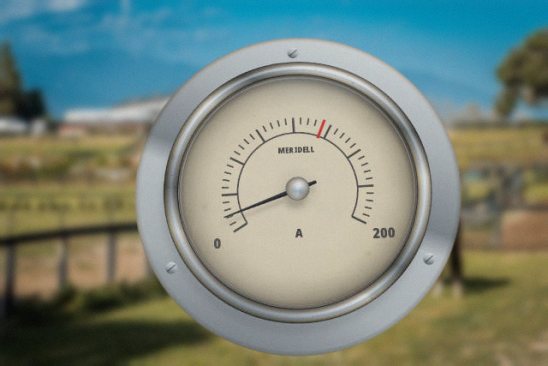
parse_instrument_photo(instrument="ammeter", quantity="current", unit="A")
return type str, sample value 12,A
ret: 10,A
